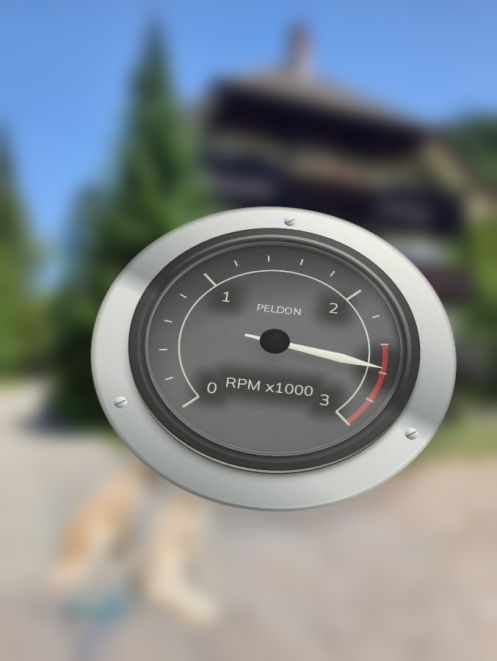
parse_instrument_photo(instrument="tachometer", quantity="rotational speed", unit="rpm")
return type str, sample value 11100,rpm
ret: 2600,rpm
